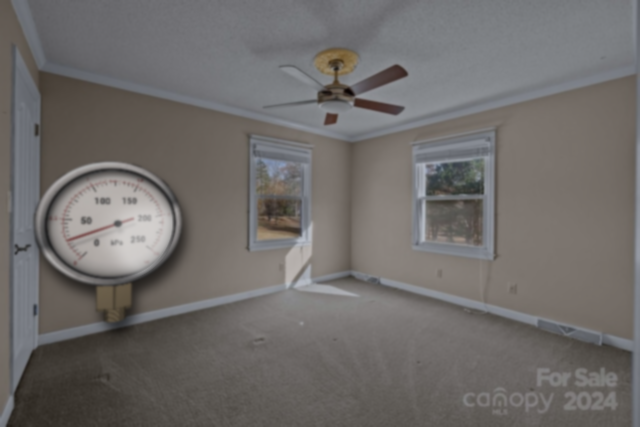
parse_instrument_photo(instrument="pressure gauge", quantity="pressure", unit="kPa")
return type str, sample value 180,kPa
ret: 25,kPa
